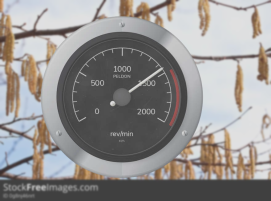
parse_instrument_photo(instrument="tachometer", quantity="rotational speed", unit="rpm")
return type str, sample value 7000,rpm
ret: 1450,rpm
